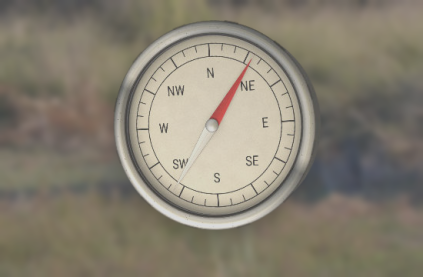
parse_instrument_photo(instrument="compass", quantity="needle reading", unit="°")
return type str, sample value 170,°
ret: 35,°
